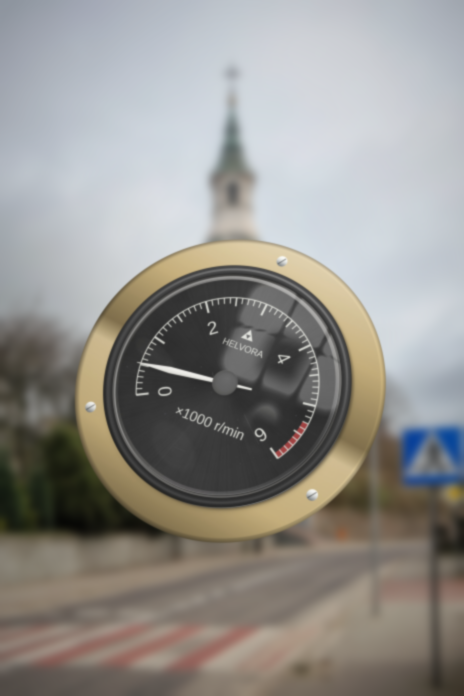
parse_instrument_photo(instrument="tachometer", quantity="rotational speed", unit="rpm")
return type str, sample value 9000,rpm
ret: 500,rpm
